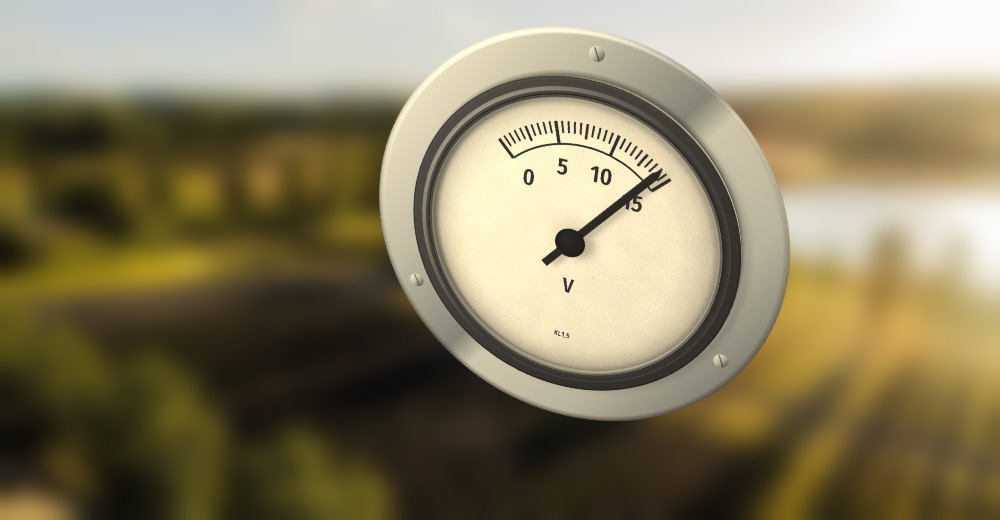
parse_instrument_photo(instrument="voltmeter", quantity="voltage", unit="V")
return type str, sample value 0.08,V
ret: 14,V
